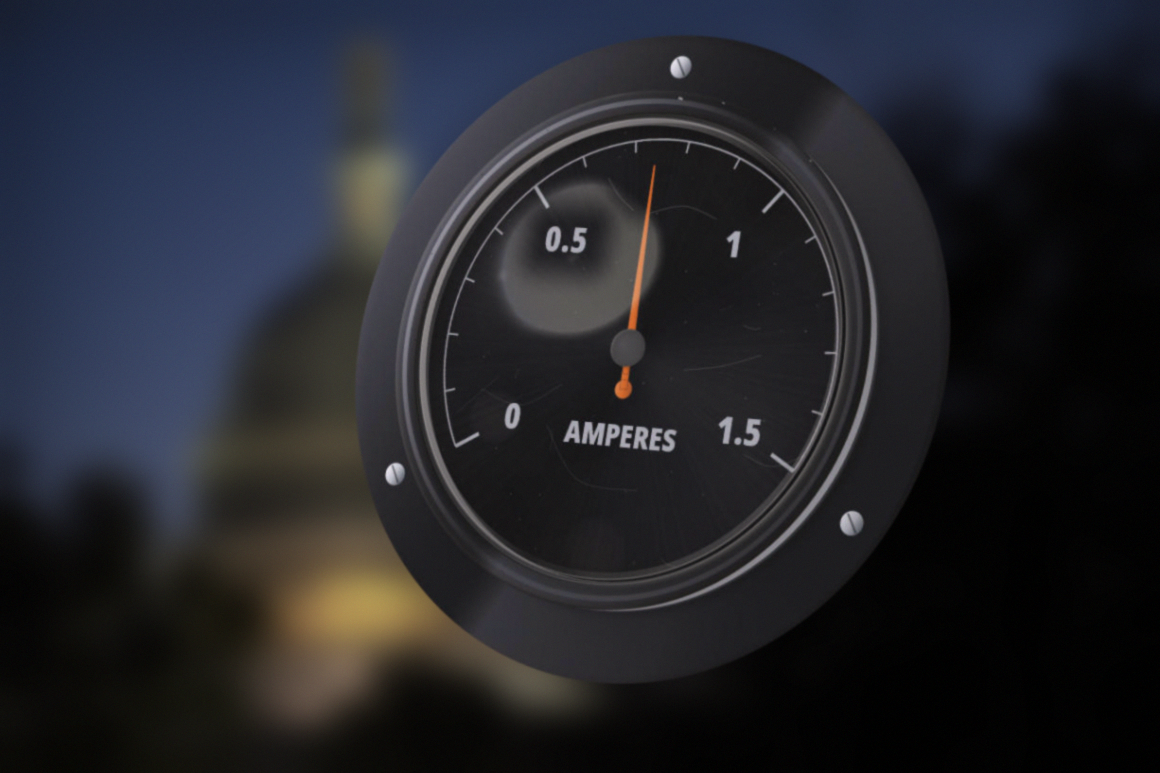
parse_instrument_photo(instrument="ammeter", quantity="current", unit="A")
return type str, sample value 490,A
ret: 0.75,A
